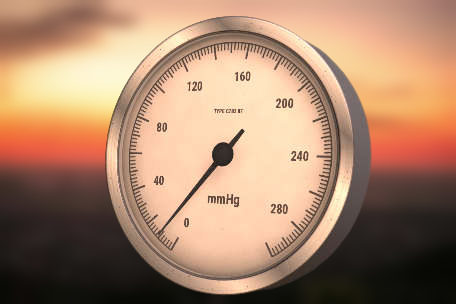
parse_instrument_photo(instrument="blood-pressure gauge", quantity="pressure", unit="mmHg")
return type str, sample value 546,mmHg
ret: 10,mmHg
